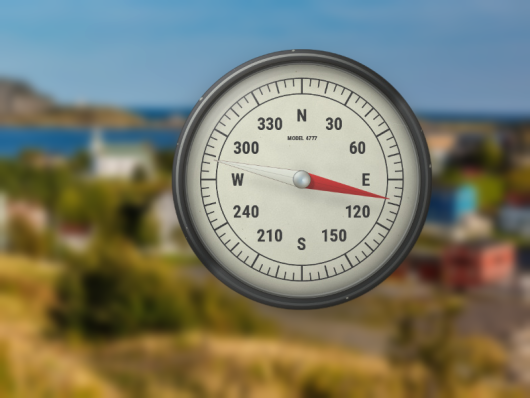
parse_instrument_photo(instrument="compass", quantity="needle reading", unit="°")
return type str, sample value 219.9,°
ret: 102.5,°
